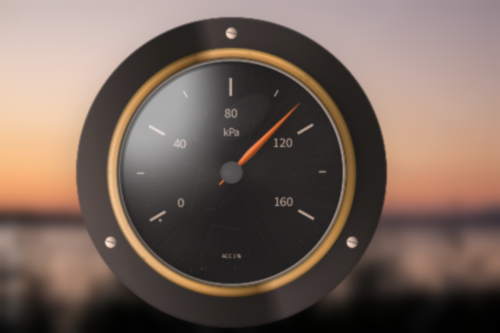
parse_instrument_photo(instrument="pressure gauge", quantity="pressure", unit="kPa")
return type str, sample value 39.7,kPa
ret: 110,kPa
